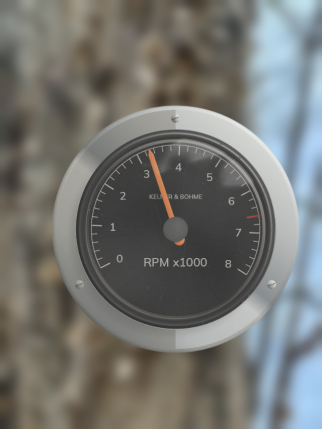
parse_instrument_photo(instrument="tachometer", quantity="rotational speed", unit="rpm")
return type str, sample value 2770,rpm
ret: 3300,rpm
